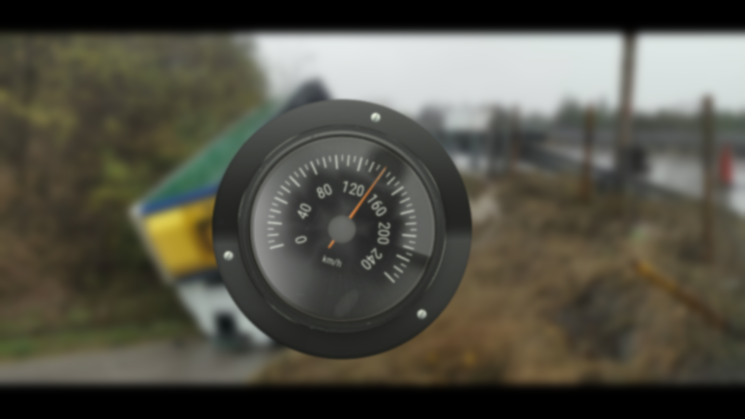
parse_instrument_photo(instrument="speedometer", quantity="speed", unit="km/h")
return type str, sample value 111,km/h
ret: 140,km/h
